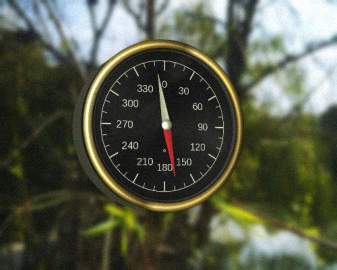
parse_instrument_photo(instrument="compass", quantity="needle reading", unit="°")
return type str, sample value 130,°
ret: 170,°
